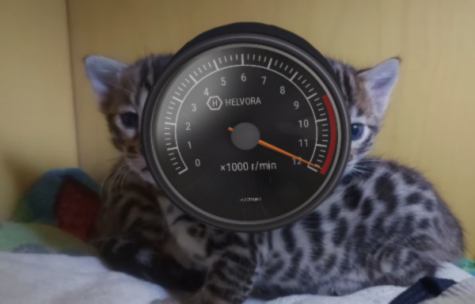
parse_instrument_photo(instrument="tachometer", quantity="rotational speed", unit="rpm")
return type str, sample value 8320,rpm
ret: 11800,rpm
